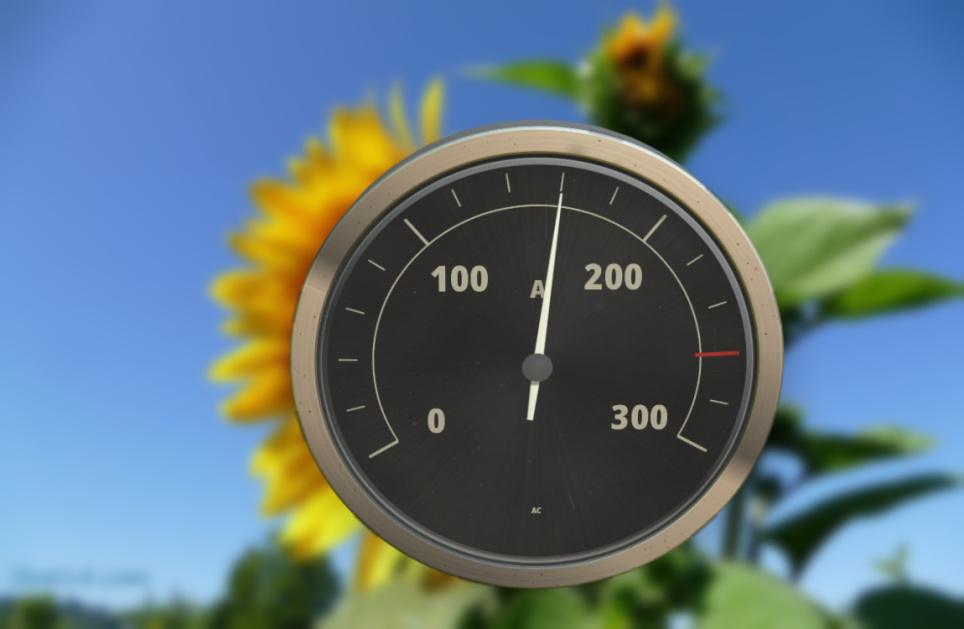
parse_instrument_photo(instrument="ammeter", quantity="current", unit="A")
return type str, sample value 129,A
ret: 160,A
